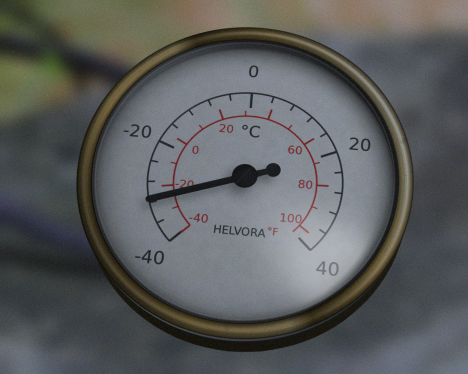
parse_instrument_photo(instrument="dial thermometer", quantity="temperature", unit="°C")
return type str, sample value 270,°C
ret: -32,°C
